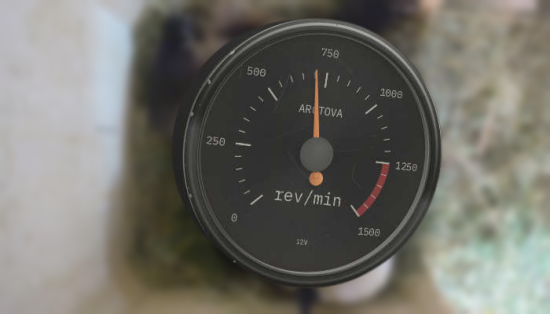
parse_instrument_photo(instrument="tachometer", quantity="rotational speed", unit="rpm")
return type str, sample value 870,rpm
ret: 700,rpm
